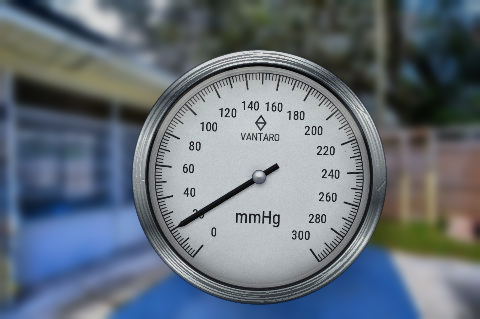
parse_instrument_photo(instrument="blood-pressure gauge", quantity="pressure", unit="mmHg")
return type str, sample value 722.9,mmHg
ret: 20,mmHg
